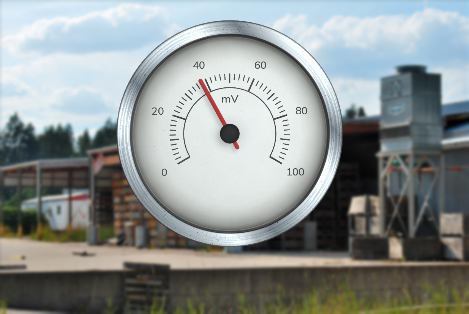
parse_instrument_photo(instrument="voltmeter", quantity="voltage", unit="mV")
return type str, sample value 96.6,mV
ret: 38,mV
